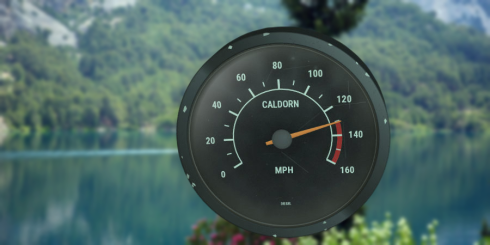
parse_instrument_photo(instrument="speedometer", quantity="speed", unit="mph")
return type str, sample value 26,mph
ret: 130,mph
